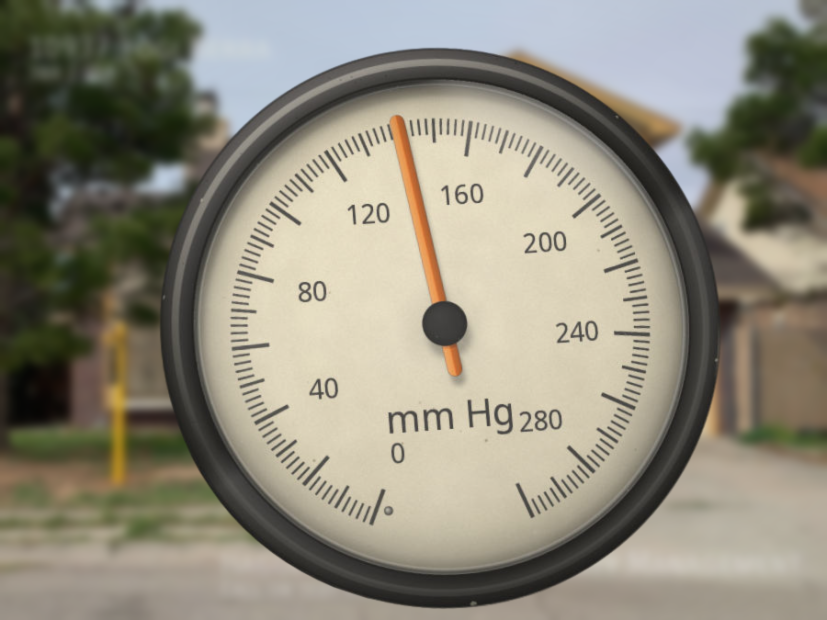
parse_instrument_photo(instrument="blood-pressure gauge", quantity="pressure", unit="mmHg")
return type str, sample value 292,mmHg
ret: 140,mmHg
